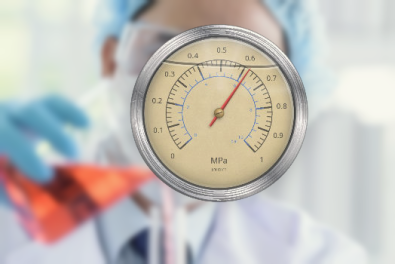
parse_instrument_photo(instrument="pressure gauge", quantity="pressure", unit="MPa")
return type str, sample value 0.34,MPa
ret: 0.62,MPa
